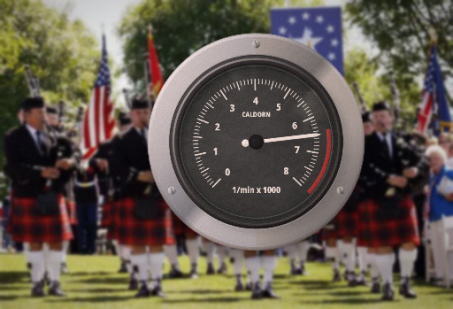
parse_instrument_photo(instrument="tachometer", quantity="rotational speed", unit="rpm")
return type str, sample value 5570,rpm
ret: 6500,rpm
